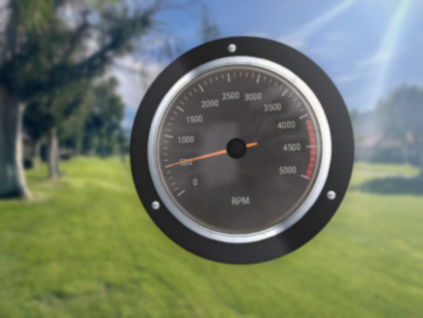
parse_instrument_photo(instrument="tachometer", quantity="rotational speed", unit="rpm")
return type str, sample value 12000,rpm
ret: 500,rpm
